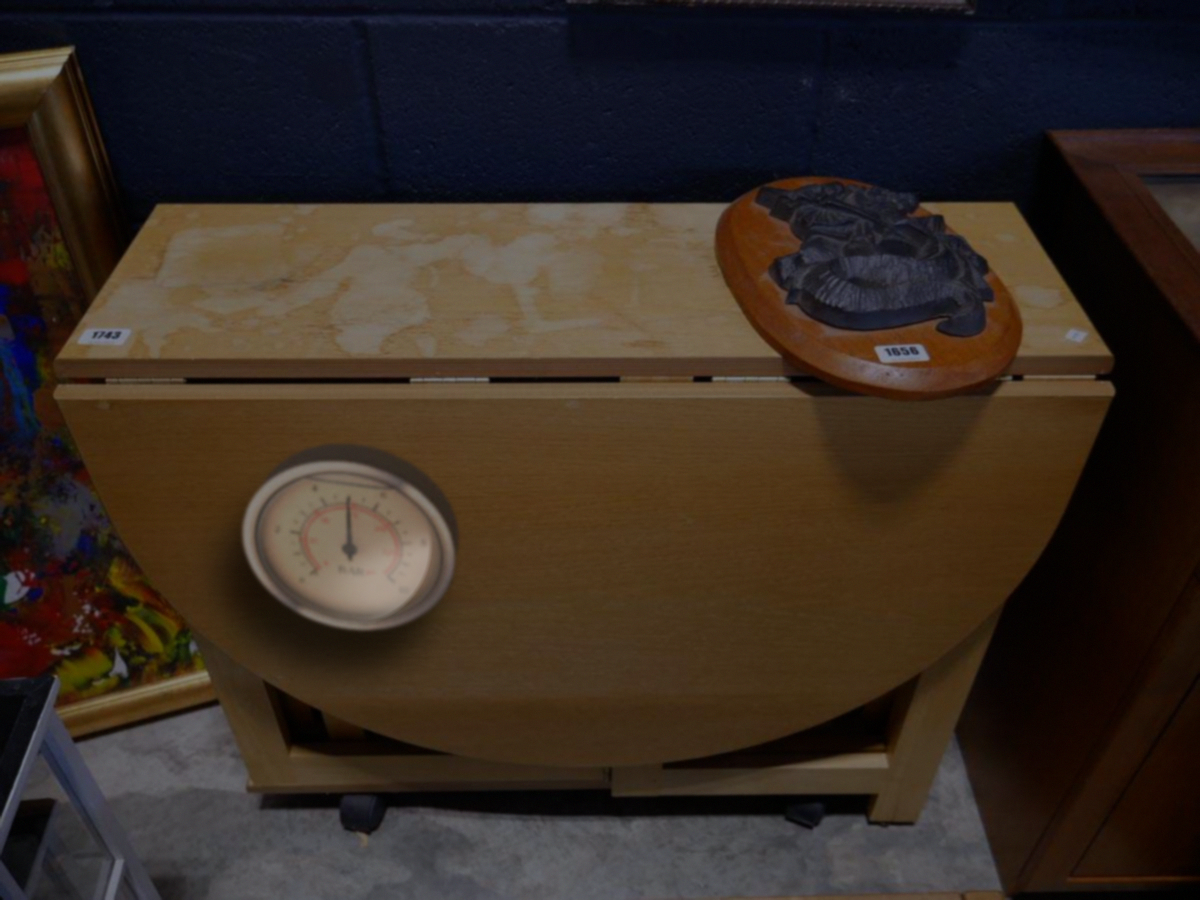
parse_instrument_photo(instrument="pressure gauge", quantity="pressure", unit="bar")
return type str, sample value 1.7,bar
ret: 5,bar
